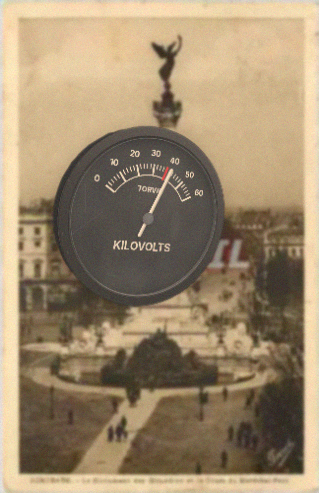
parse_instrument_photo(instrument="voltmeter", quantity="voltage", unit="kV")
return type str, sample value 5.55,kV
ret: 40,kV
